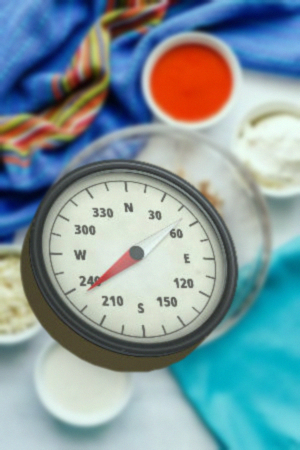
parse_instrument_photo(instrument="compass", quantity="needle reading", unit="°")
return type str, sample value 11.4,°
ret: 232.5,°
